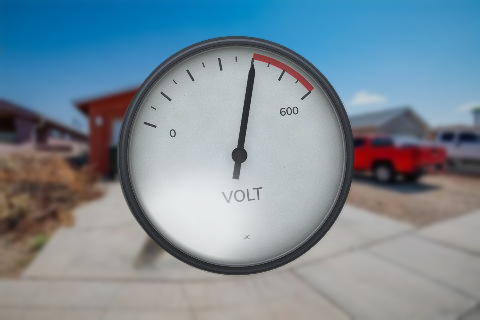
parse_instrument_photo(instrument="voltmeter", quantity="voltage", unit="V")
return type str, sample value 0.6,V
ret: 400,V
